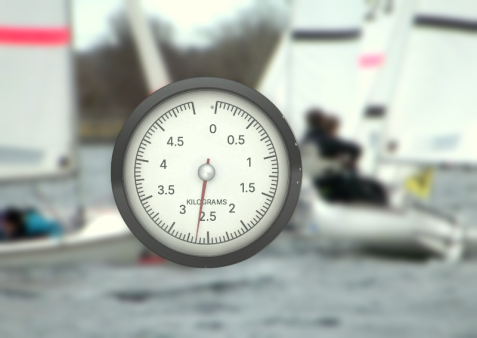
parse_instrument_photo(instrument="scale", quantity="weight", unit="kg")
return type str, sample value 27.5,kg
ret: 2.65,kg
